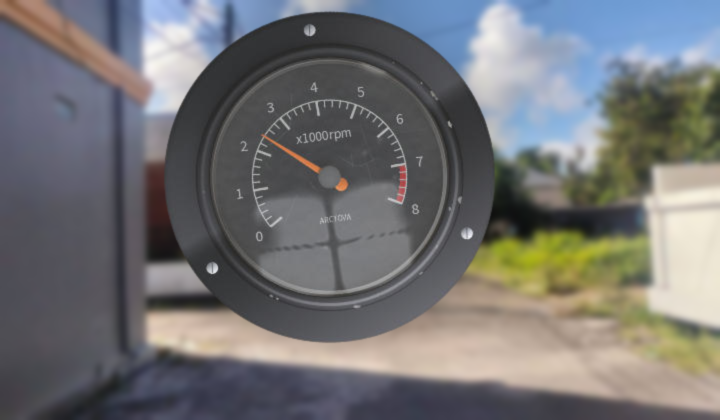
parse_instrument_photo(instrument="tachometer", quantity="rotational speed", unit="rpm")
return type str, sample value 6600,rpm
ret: 2400,rpm
